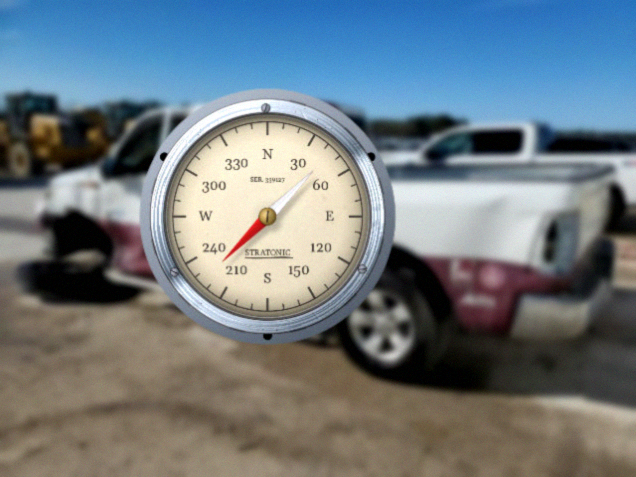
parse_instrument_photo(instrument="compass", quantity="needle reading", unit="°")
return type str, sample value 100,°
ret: 225,°
